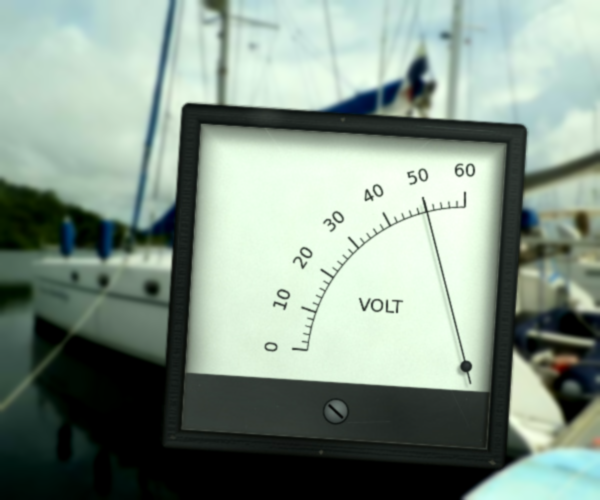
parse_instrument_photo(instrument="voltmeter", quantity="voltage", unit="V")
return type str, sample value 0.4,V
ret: 50,V
